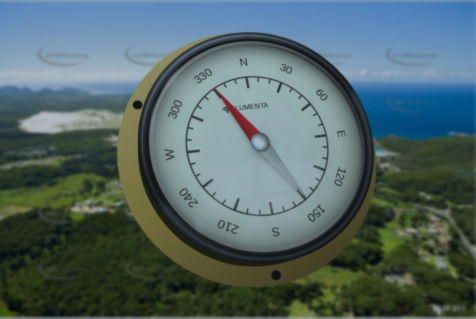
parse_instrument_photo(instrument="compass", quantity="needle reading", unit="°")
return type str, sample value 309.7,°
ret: 330,°
